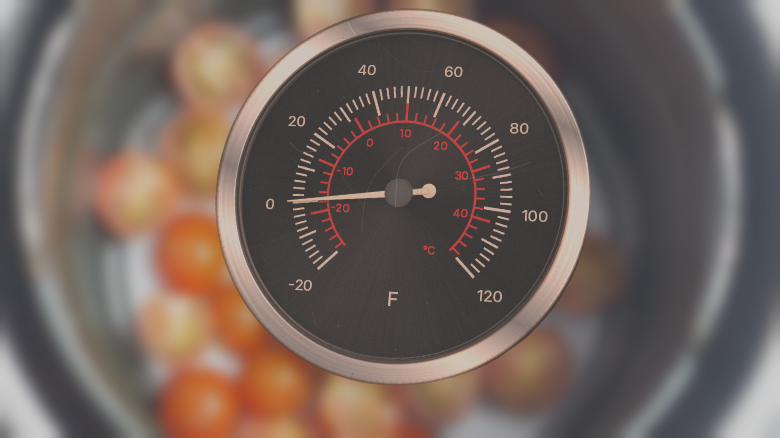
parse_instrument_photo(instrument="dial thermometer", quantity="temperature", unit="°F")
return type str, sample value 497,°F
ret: 0,°F
